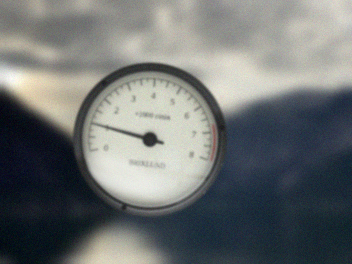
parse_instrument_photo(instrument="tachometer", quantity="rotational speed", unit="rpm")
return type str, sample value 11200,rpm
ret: 1000,rpm
